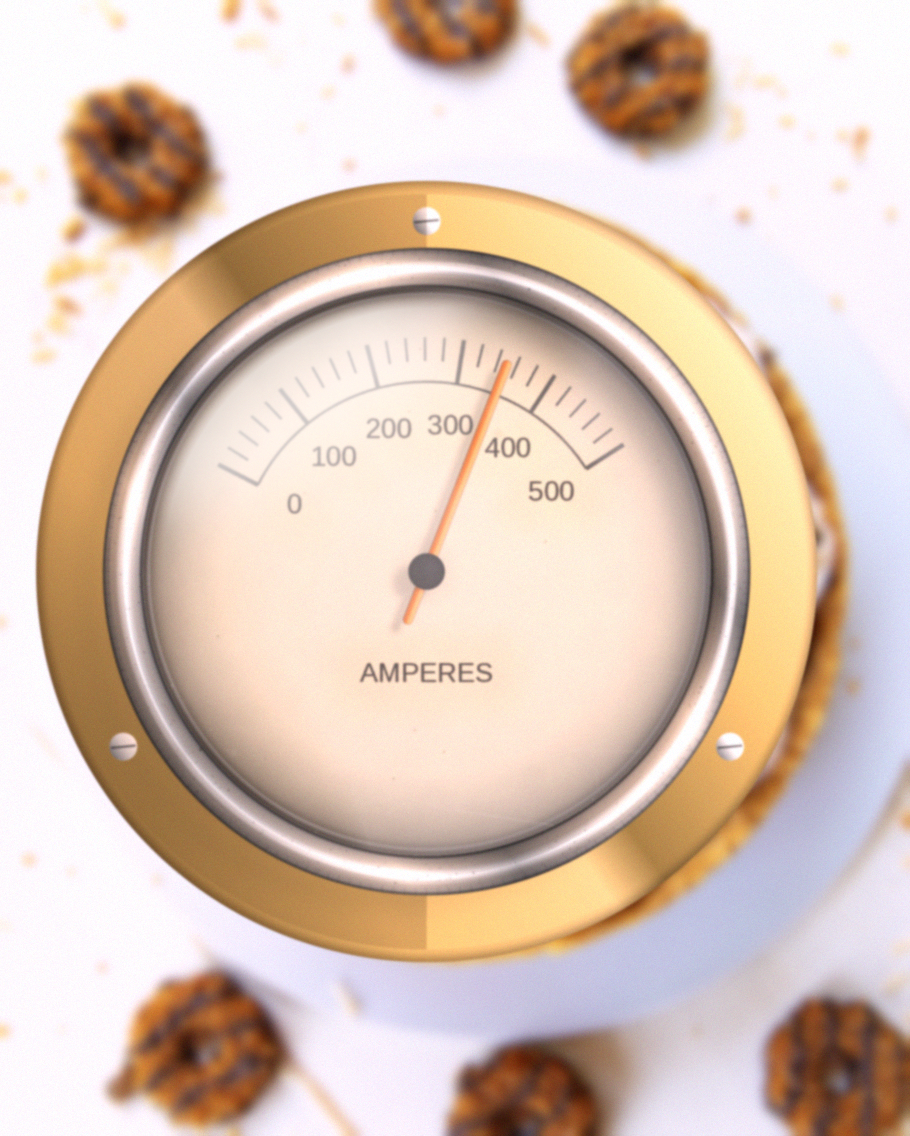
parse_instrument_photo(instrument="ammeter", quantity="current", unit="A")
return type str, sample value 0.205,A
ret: 350,A
